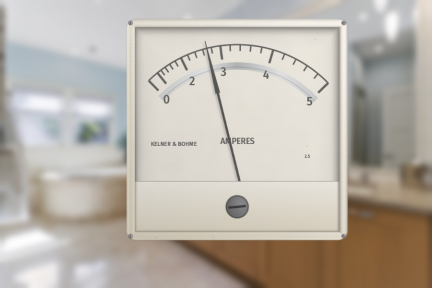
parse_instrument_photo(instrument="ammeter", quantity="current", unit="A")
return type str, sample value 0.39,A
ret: 2.7,A
